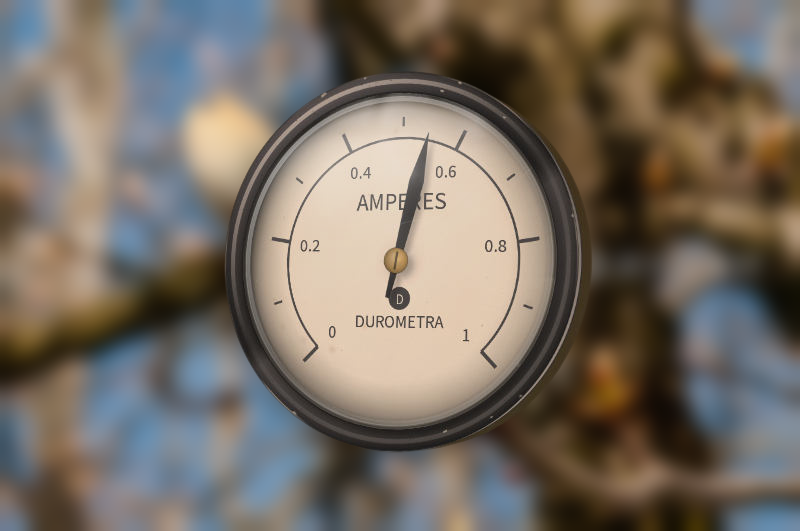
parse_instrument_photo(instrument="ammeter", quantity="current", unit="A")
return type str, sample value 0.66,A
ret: 0.55,A
